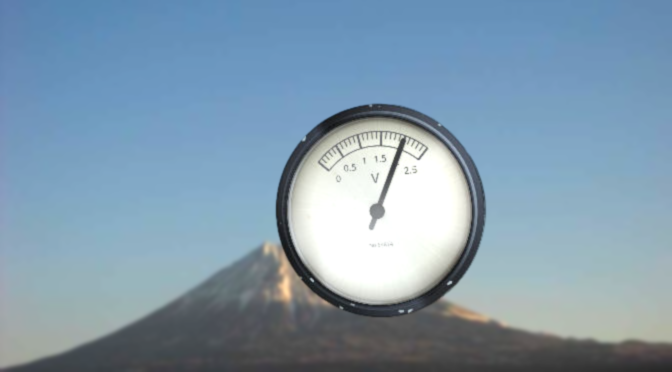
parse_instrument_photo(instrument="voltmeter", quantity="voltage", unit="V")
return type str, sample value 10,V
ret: 2,V
